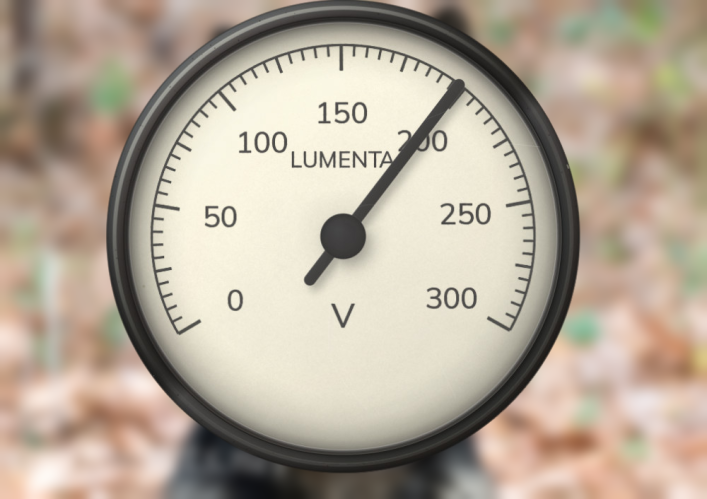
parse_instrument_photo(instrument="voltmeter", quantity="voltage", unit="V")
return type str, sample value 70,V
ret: 197.5,V
